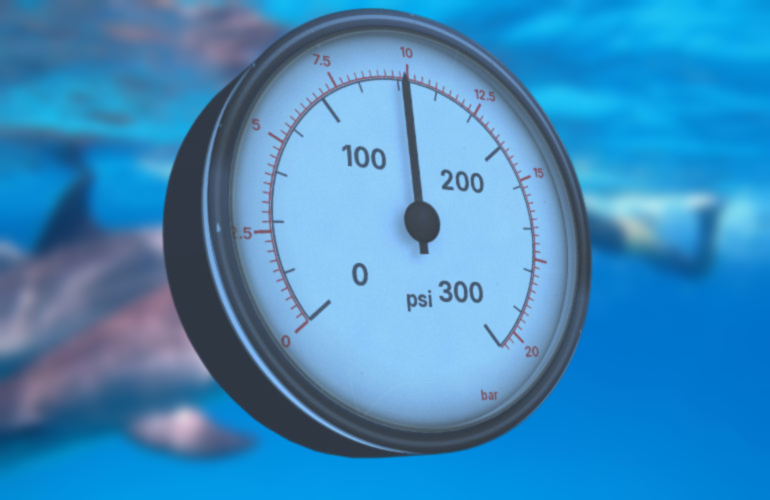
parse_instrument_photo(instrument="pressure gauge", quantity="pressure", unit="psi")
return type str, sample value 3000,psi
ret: 140,psi
